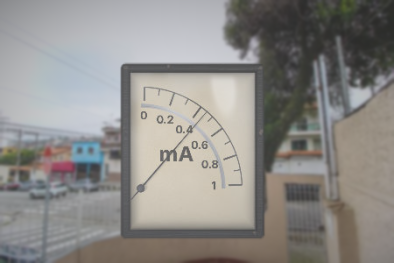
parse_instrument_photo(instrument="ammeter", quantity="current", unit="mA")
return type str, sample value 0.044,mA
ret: 0.45,mA
